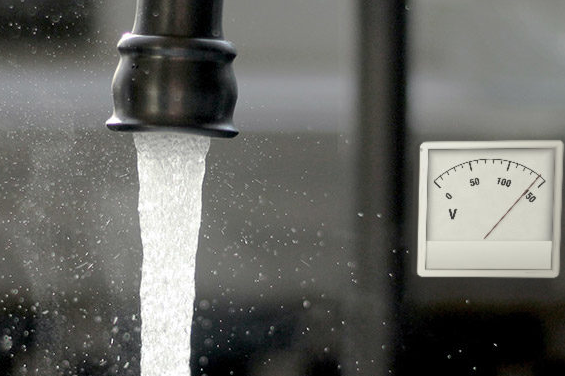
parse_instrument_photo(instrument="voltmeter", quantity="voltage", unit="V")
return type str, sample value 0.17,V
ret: 140,V
